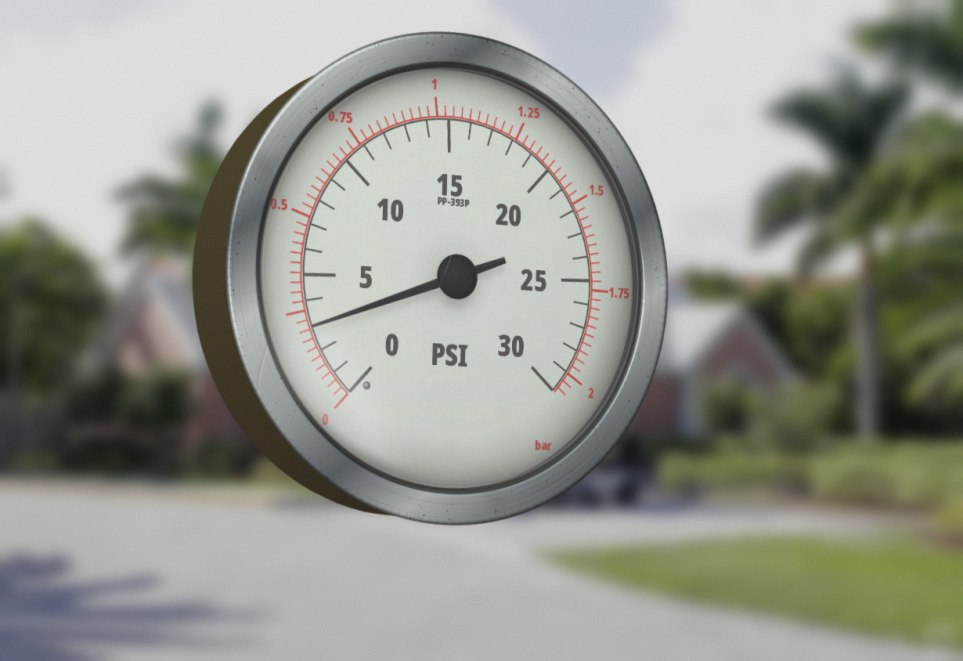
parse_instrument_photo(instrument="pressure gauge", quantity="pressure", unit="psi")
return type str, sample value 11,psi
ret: 3,psi
